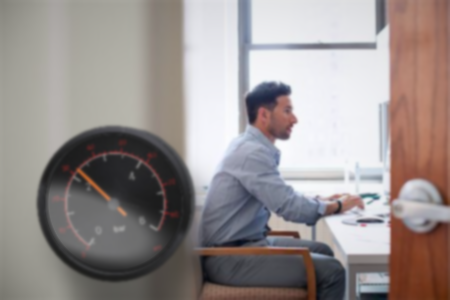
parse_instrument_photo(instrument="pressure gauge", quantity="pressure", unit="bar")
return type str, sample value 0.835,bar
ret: 2.25,bar
